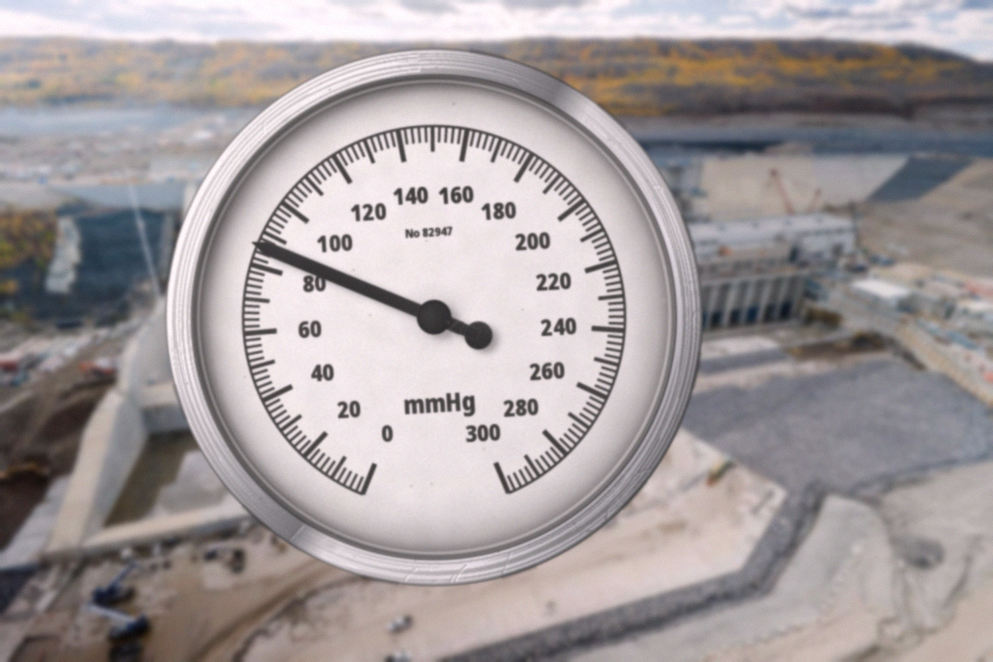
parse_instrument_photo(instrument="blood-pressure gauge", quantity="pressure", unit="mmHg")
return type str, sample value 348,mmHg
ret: 86,mmHg
